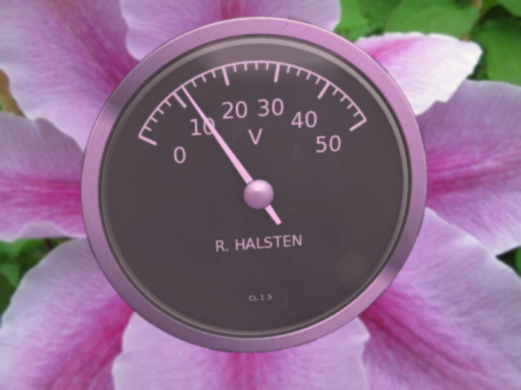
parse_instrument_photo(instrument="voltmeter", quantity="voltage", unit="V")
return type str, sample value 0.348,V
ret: 12,V
